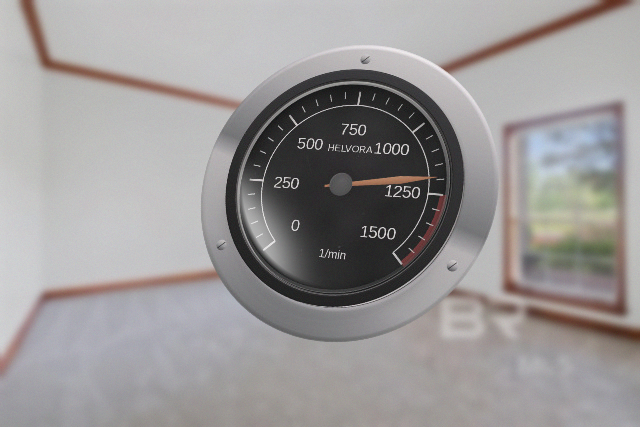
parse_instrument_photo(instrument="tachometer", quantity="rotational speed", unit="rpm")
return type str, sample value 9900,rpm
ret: 1200,rpm
